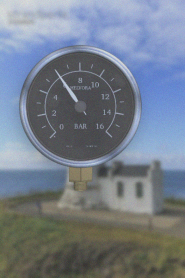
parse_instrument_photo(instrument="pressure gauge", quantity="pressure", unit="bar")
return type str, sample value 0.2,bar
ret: 6,bar
